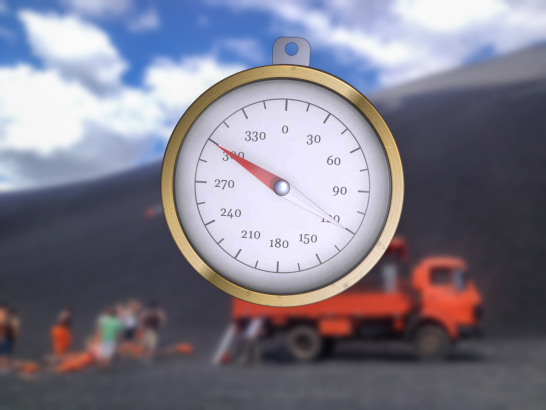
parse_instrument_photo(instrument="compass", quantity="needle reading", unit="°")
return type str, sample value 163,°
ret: 300,°
